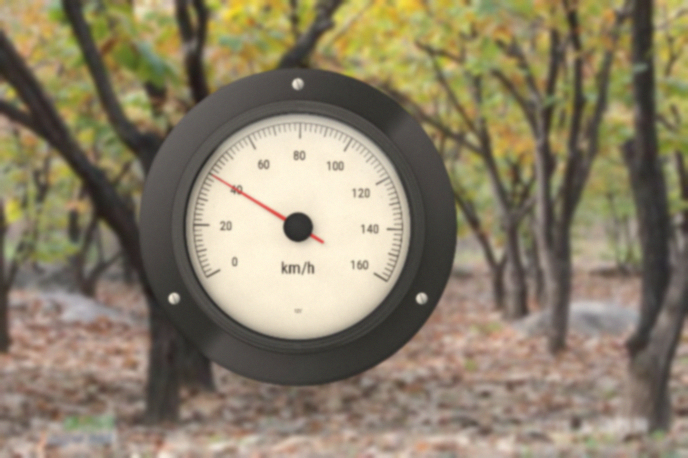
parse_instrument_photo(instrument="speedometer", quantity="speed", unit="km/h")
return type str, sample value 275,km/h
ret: 40,km/h
